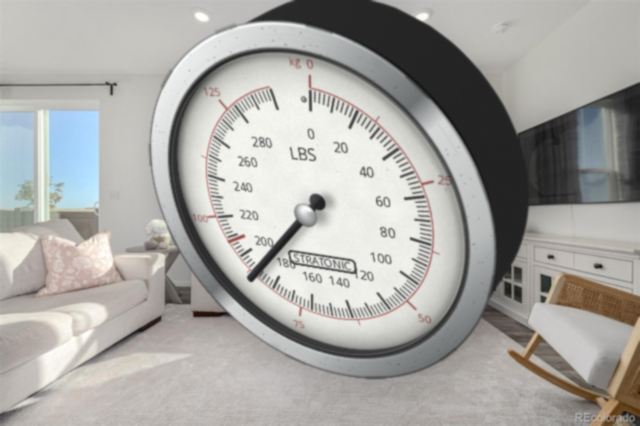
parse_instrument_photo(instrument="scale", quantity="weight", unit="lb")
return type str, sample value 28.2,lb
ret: 190,lb
